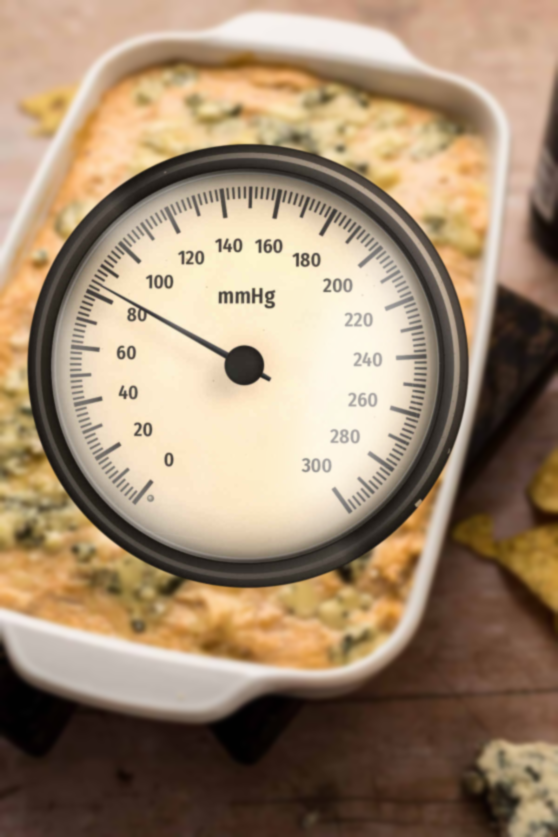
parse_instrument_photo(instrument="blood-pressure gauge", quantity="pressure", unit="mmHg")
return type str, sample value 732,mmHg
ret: 84,mmHg
